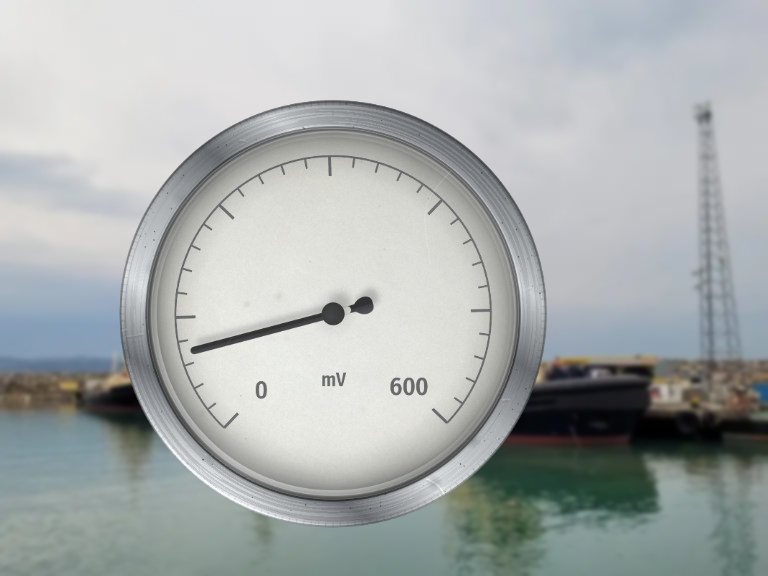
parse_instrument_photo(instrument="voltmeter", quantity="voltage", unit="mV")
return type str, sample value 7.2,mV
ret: 70,mV
